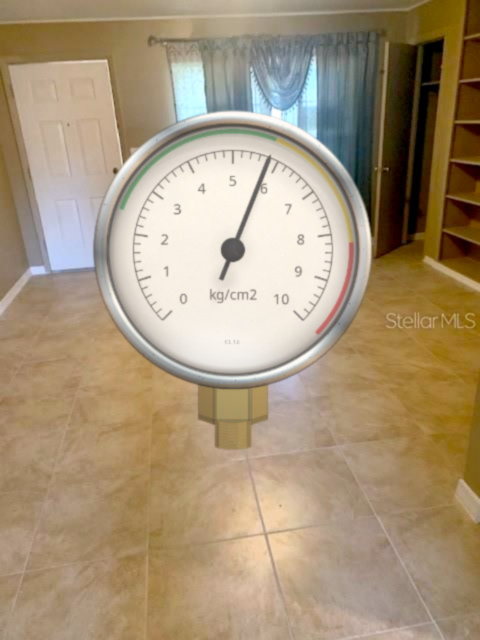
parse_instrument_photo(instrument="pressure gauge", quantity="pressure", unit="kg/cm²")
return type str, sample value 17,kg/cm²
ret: 5.8,kg/cm²
